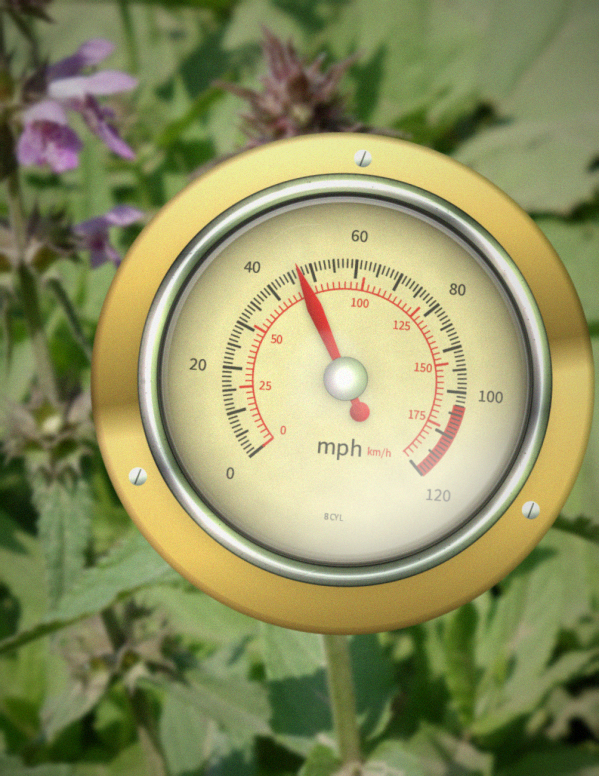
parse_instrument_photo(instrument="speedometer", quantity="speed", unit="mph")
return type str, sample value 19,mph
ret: 47,mph
